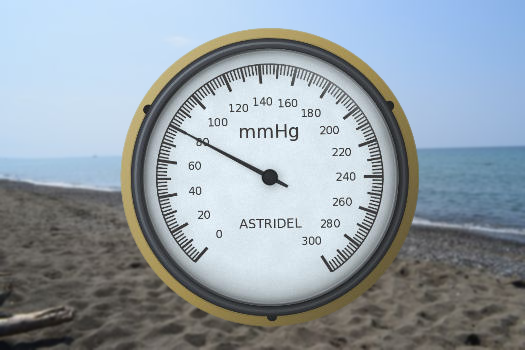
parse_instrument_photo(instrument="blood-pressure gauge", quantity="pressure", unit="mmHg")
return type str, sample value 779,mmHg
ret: 80,mmHg
